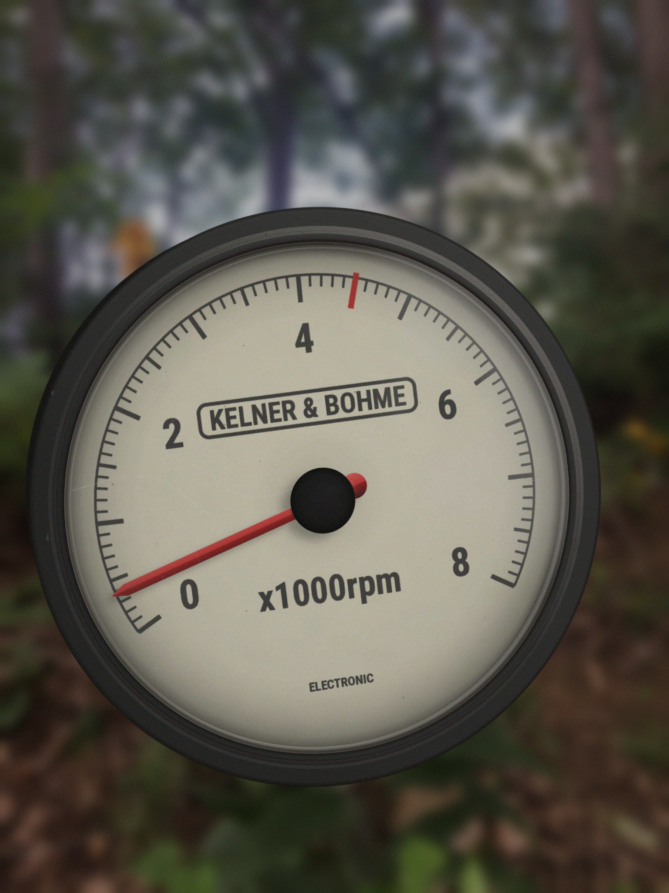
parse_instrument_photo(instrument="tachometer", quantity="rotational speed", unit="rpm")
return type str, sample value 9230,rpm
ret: 400,rpm
